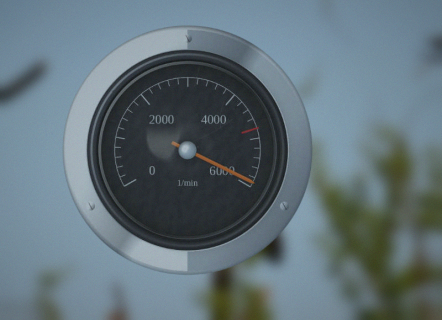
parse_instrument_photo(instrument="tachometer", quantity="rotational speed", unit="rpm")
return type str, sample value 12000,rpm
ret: 5900,rpm
